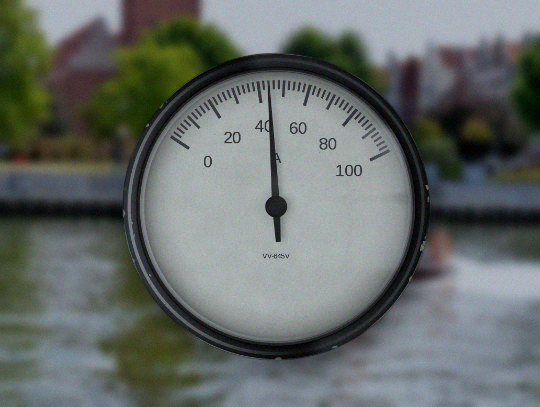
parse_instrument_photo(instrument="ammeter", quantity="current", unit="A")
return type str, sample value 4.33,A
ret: 44,A
